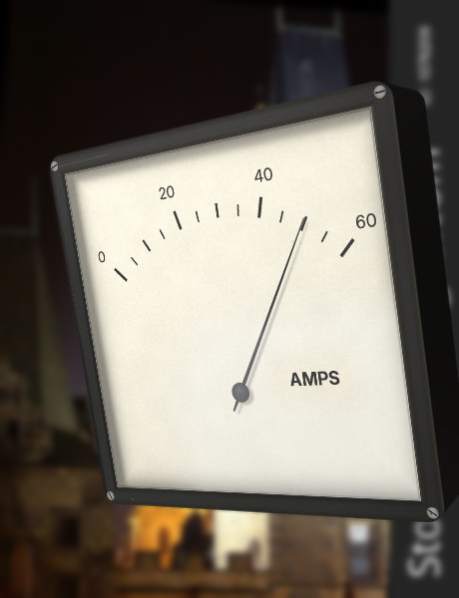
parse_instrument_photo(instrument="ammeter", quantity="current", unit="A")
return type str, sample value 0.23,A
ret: 50,A
